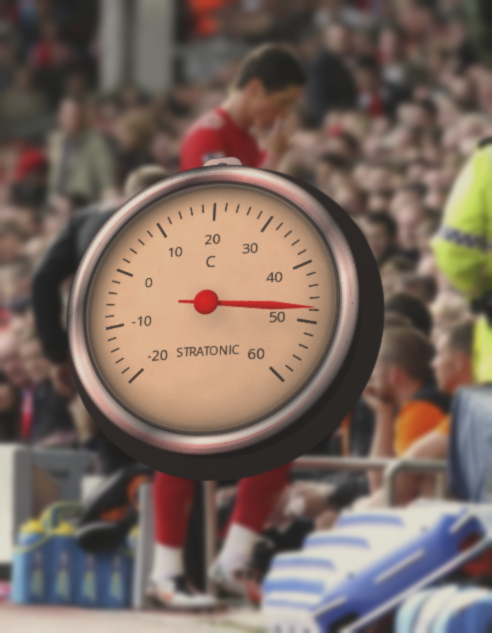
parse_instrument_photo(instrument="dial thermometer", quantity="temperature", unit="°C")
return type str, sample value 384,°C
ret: 48,°C
